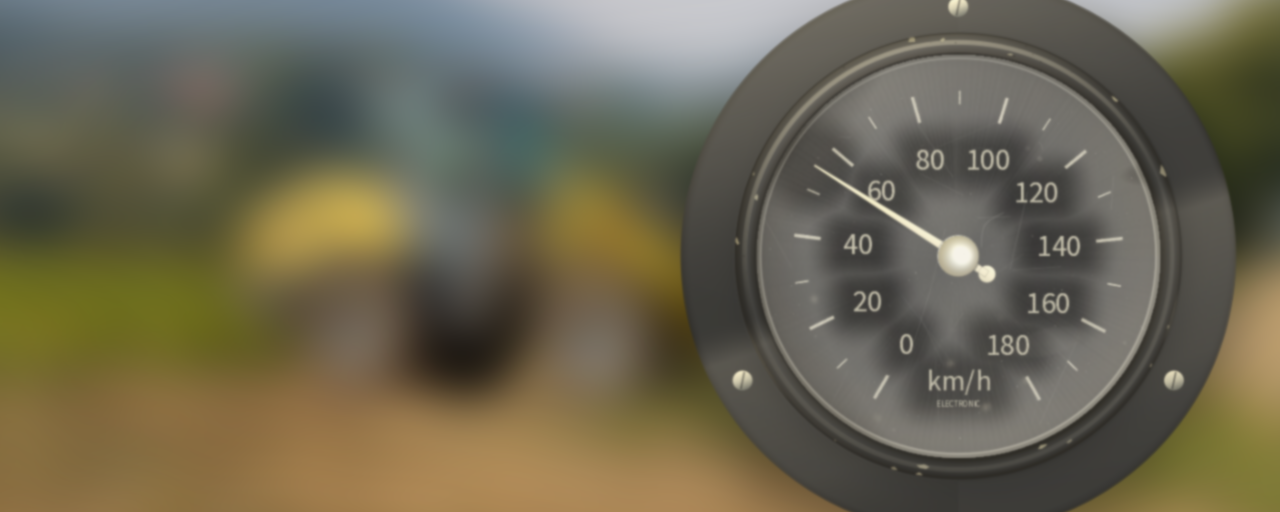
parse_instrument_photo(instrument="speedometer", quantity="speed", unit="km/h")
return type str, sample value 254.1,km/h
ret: 55,km/h
